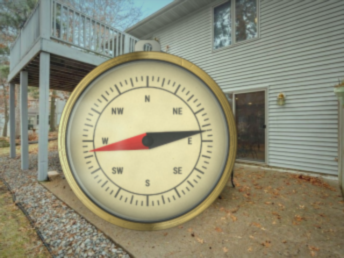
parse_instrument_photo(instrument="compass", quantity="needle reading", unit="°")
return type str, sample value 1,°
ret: 260,°
